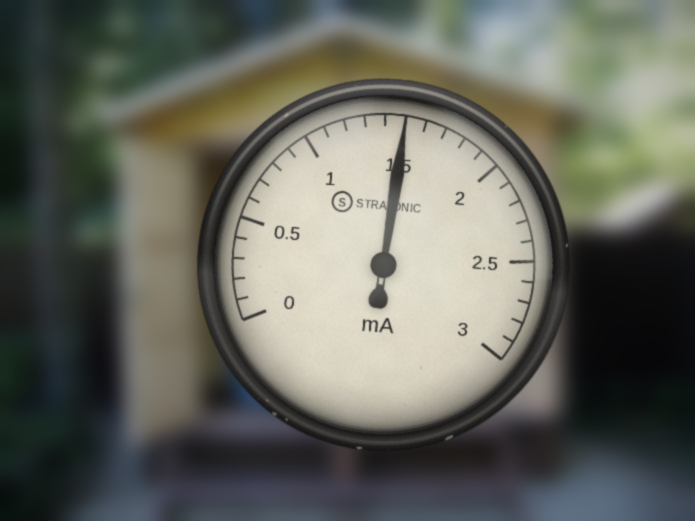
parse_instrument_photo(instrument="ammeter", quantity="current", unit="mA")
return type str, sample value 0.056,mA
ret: 1.5,mA
